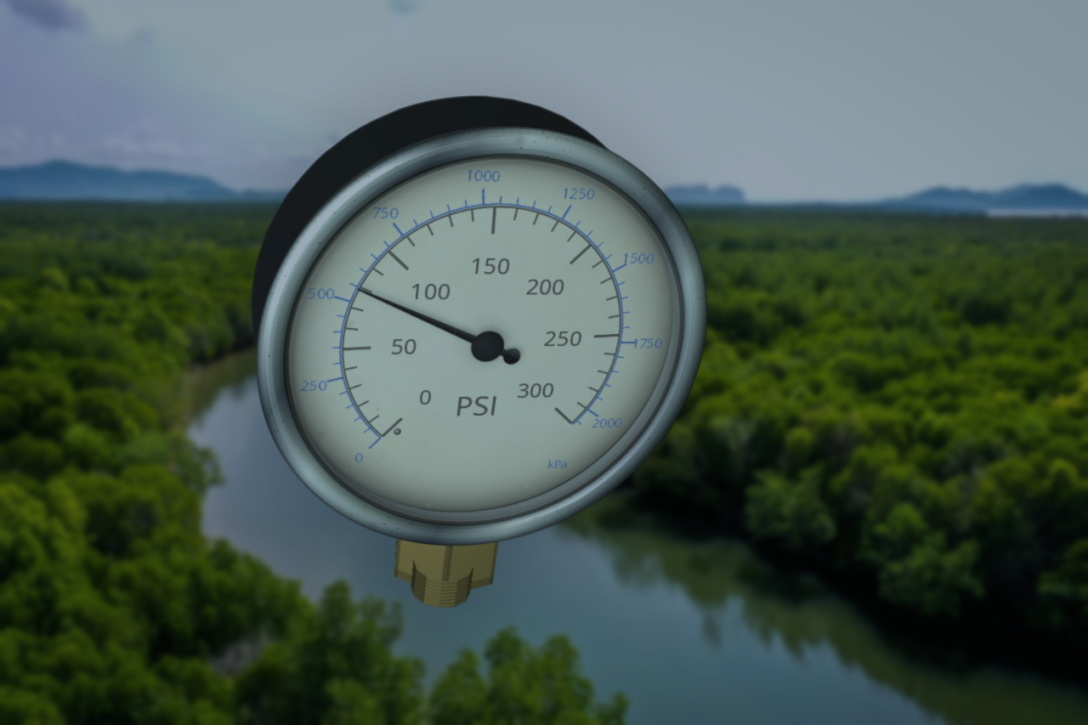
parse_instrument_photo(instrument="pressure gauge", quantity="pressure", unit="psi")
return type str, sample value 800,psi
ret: 80,psi
